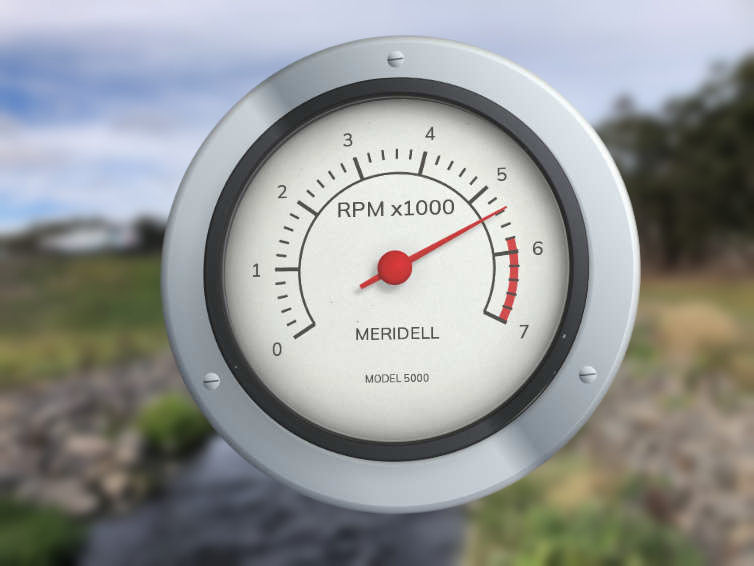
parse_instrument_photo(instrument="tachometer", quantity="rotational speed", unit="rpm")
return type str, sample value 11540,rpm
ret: 5400,rpm
